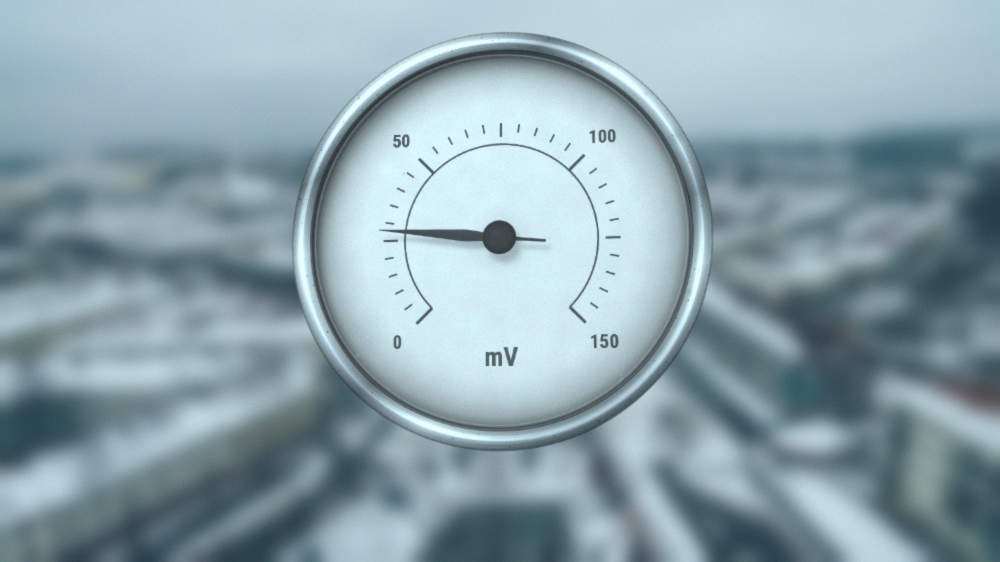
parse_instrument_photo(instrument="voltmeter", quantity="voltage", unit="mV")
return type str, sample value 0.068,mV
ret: 27.5,mV
